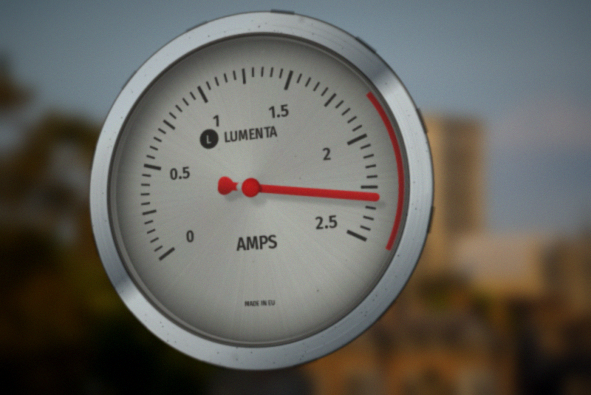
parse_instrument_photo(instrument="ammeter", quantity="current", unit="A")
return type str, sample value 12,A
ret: 2.3,A
